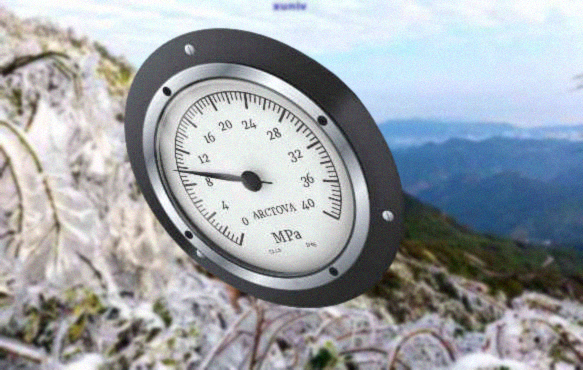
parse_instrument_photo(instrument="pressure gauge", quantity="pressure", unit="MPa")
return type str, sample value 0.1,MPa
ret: 10,MPa
